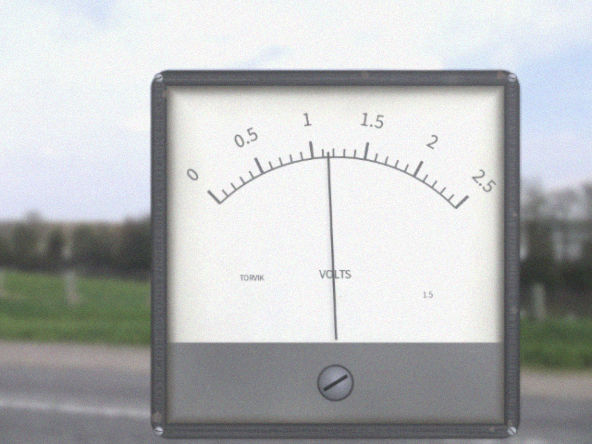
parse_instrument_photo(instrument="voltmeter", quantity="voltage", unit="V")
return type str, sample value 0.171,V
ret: 1.15,V
